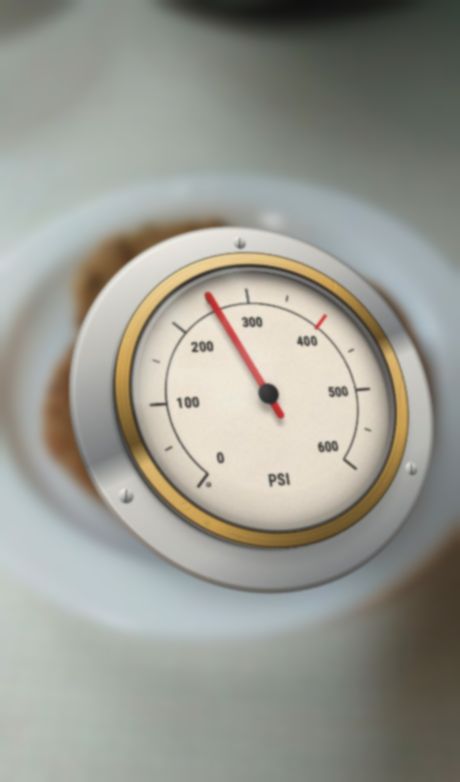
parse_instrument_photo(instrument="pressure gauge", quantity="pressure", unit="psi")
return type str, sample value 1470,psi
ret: 250,psi
